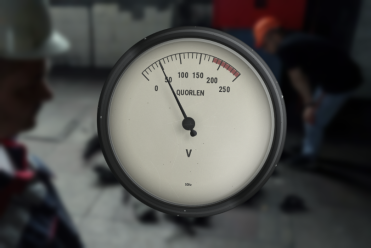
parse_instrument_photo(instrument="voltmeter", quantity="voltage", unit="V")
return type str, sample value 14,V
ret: 50,V
